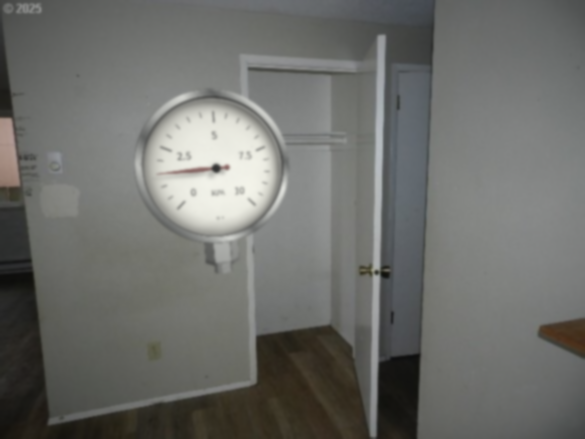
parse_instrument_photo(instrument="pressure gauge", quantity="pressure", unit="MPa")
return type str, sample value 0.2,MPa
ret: 1.5,MPa
